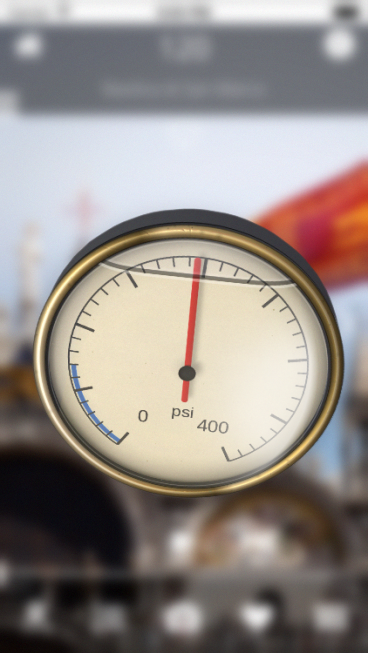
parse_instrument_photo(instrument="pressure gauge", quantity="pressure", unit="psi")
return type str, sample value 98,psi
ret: 195,psi
